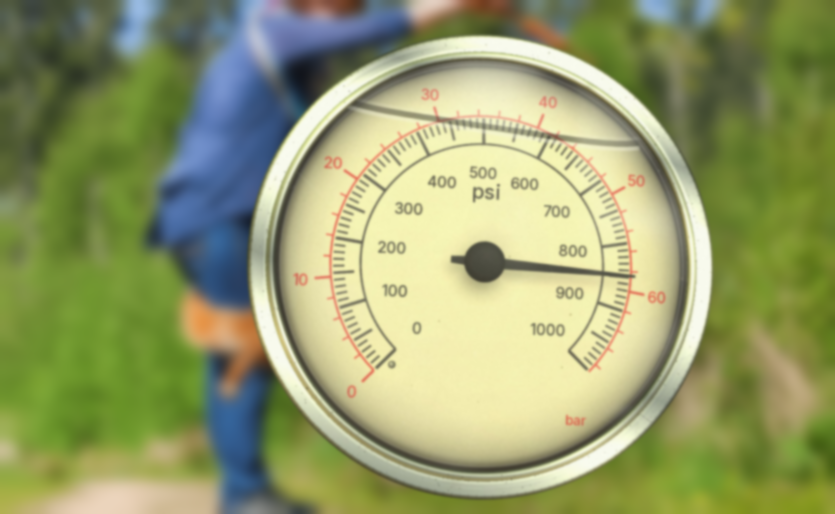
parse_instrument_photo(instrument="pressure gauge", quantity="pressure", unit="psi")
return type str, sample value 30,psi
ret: 850,psi
